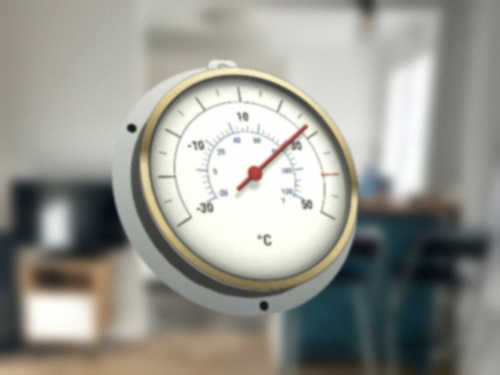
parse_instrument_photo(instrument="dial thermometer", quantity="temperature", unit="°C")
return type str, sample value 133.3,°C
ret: 27.5,°C
